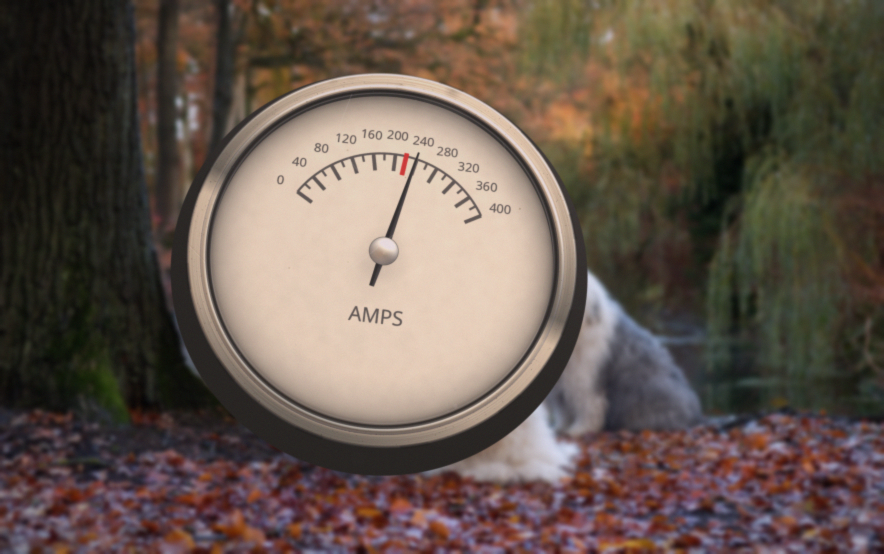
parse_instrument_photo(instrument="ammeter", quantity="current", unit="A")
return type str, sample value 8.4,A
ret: 240,A
